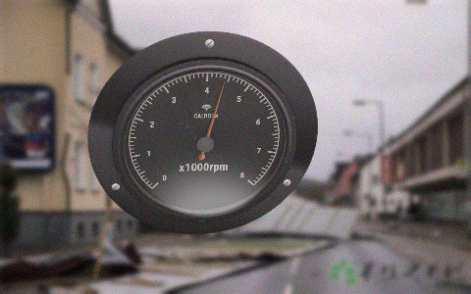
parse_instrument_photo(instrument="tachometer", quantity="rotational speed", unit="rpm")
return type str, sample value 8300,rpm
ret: 4400,rpm
